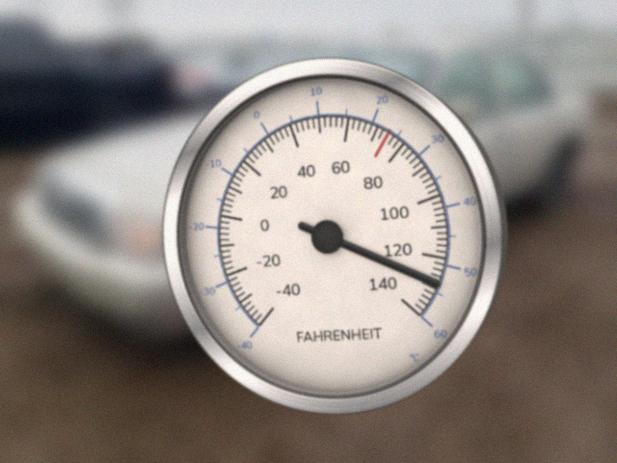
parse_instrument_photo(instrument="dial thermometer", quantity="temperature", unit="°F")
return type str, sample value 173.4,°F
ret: 128,°F
